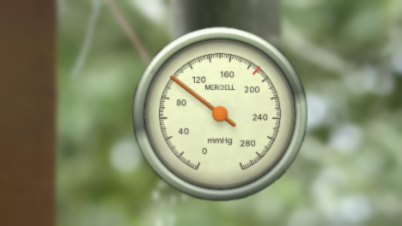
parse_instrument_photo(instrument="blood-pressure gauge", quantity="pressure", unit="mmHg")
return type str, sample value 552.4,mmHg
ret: 100,mmHg
